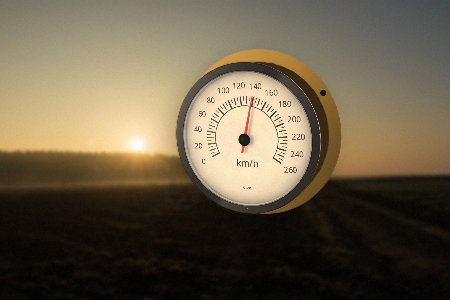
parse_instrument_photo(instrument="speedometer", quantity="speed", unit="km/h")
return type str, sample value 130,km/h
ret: 140,km/h
